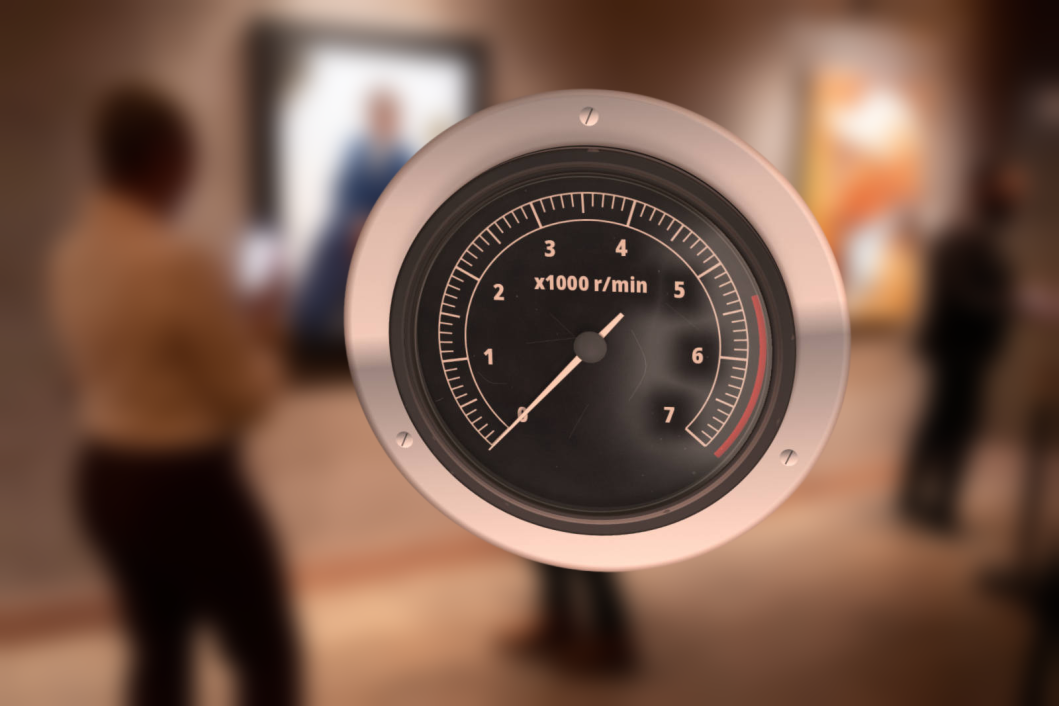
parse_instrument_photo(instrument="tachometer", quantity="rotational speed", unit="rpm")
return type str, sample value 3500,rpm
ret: 0,rpm
